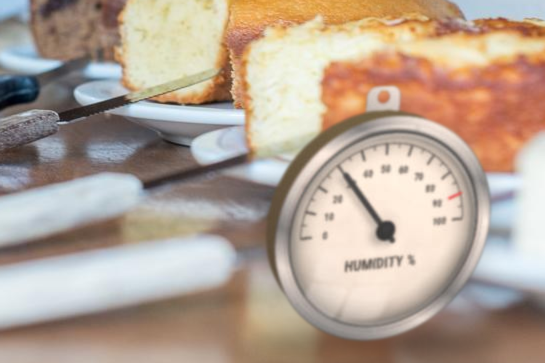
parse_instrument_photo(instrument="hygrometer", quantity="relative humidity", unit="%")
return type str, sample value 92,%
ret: 30,%
